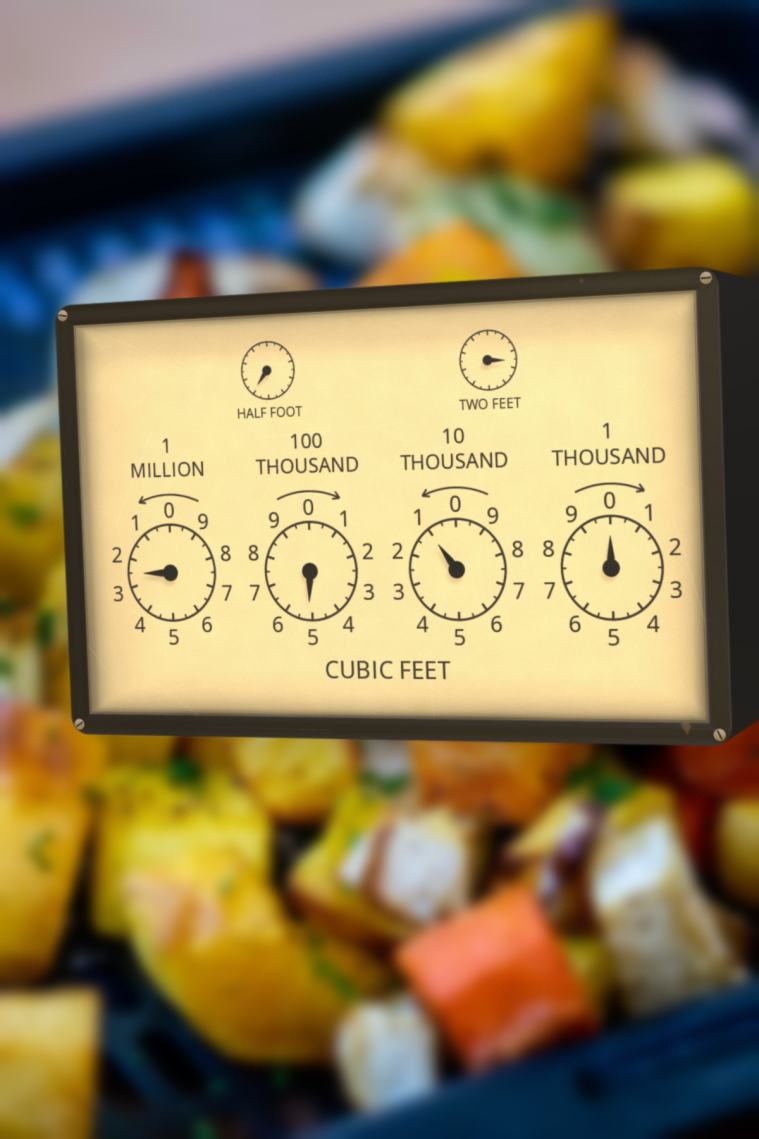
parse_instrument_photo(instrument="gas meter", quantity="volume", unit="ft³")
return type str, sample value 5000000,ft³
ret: 251000,ft³
